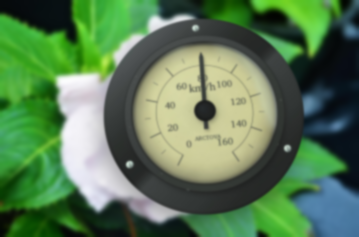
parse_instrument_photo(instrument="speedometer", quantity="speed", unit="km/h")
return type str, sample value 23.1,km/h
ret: 80,km/h
